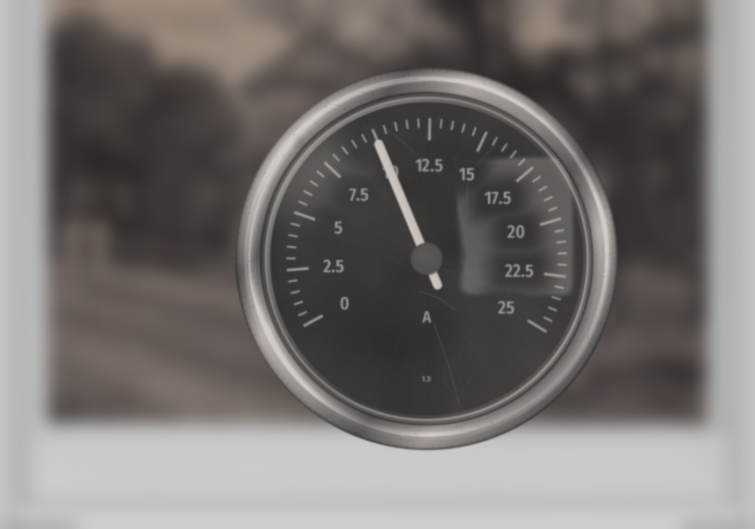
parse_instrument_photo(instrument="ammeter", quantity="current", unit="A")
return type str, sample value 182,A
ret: 10,A
